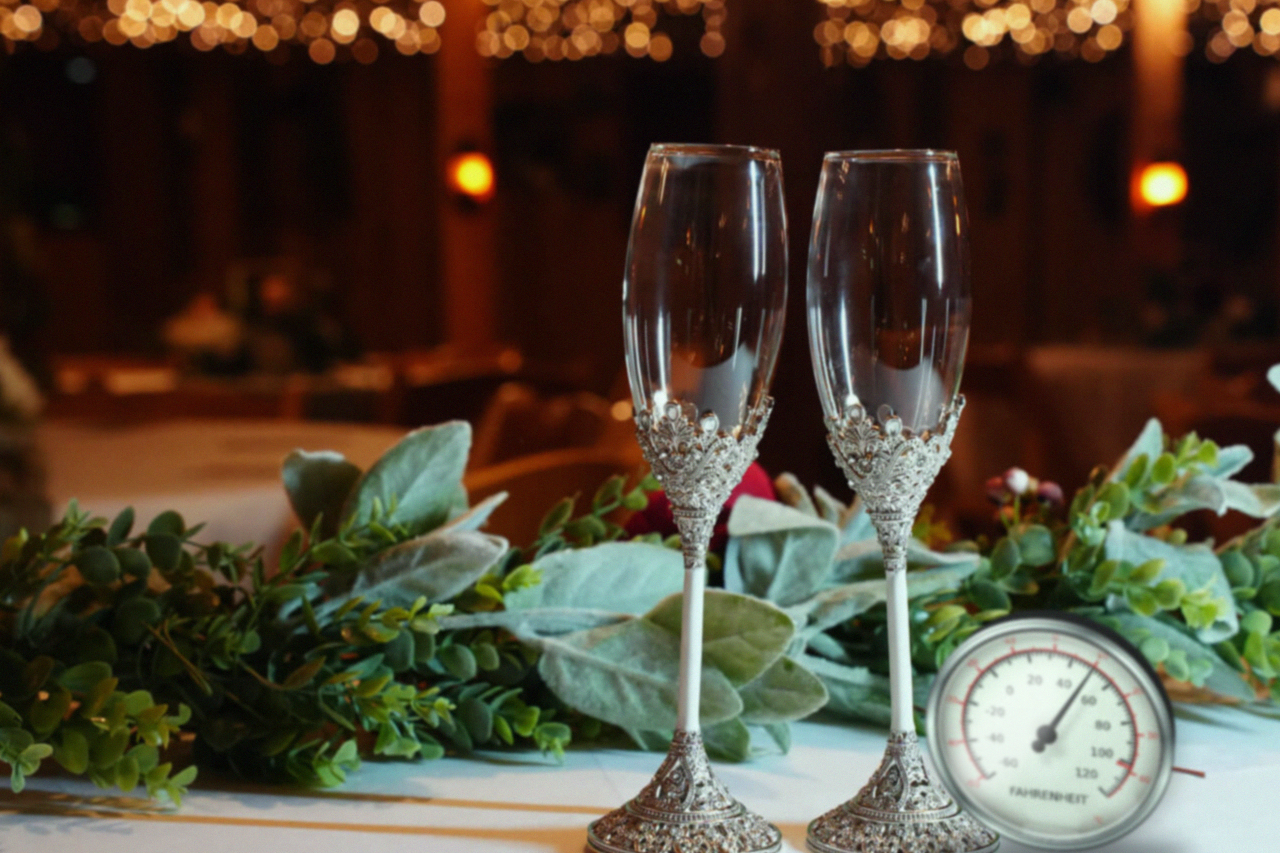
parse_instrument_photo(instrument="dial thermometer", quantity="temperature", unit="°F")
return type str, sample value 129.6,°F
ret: 50,°F
